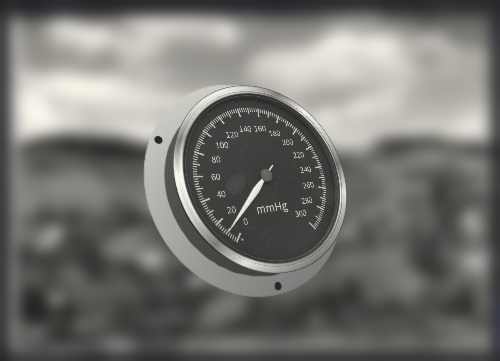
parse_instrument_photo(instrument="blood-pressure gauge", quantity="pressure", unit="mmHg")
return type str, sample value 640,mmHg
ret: 10,mmHg
